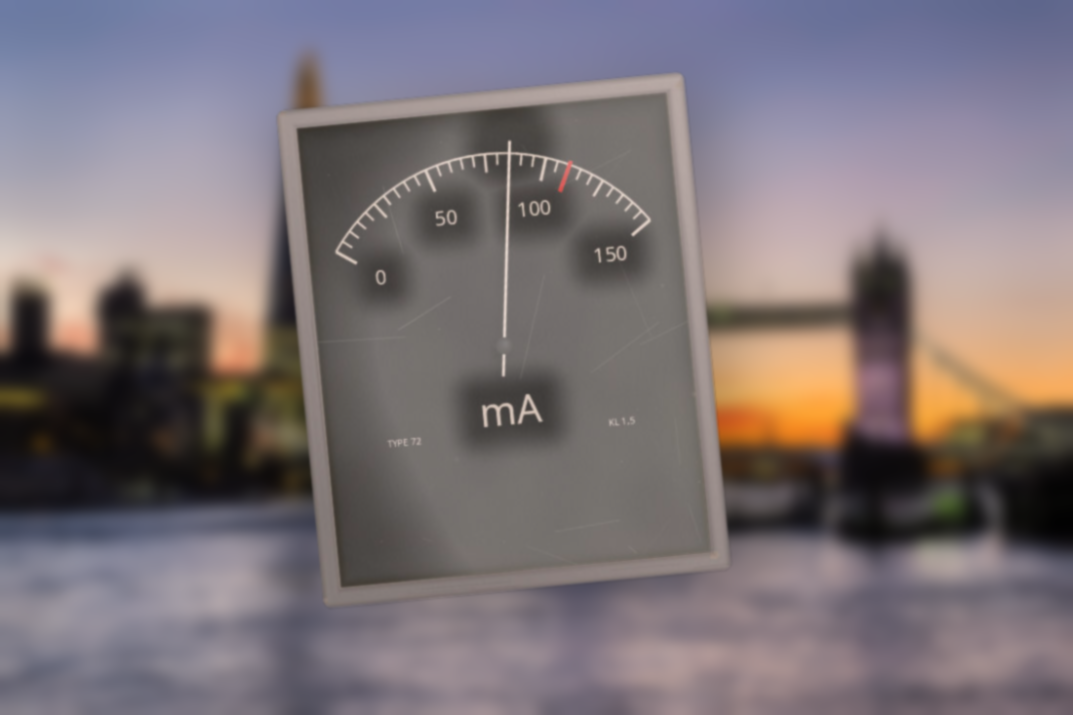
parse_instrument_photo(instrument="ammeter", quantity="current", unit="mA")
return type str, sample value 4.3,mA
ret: 85,mA
